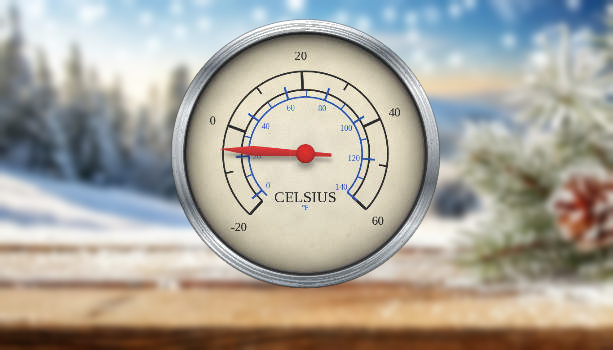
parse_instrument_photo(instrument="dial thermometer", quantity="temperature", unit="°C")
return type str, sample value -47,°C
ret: -5,°C
